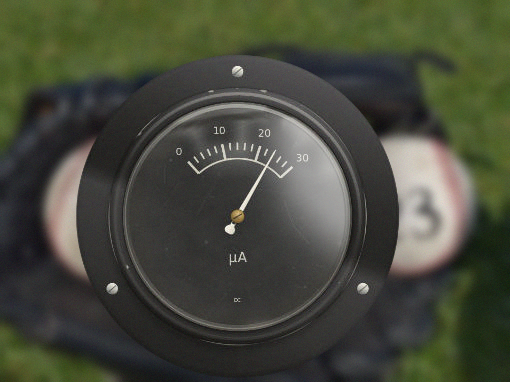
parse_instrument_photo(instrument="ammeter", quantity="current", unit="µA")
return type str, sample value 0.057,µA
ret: 24,µA
